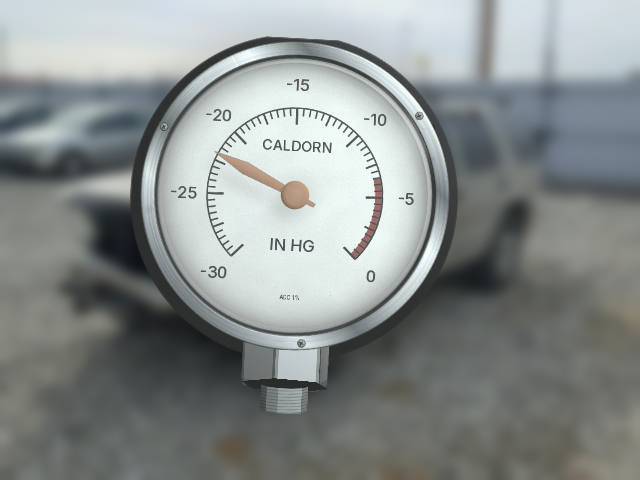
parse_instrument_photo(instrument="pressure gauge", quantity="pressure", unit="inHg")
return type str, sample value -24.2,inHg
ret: -22,inHg
